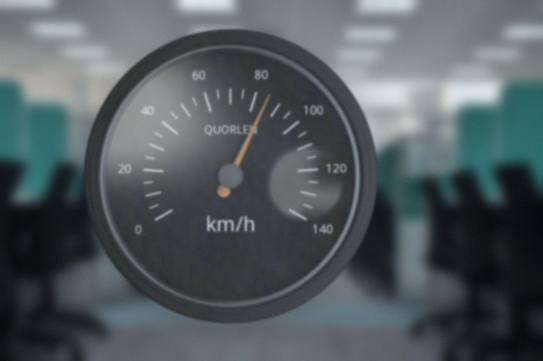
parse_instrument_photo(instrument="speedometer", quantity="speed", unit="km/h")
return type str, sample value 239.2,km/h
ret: 85,km/h
